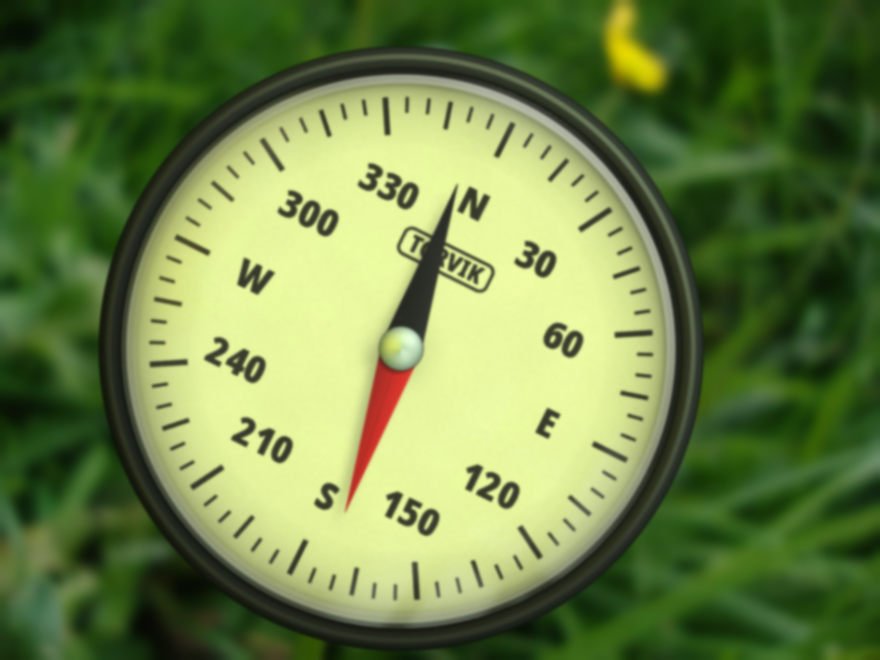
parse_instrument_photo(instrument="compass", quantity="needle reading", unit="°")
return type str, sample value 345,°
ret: 172.5,°
